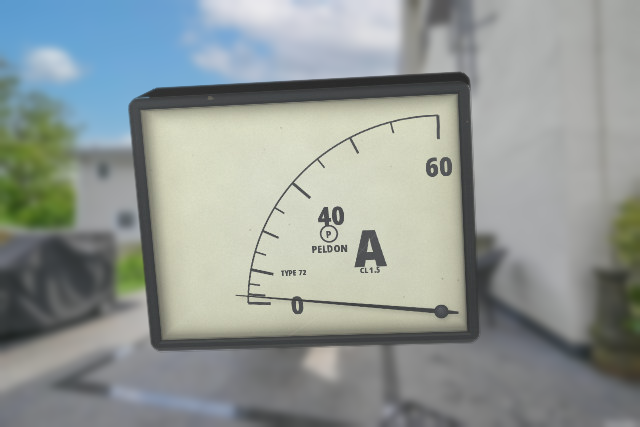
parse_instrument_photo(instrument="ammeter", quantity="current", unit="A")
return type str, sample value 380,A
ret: 10,A
